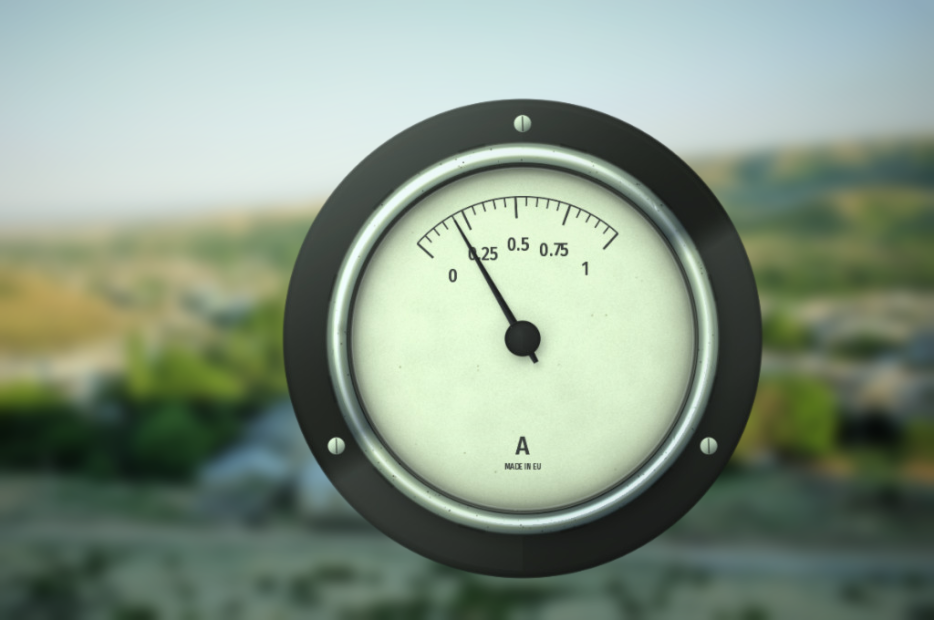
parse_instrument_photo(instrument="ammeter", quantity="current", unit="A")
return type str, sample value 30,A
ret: 0.2,A
